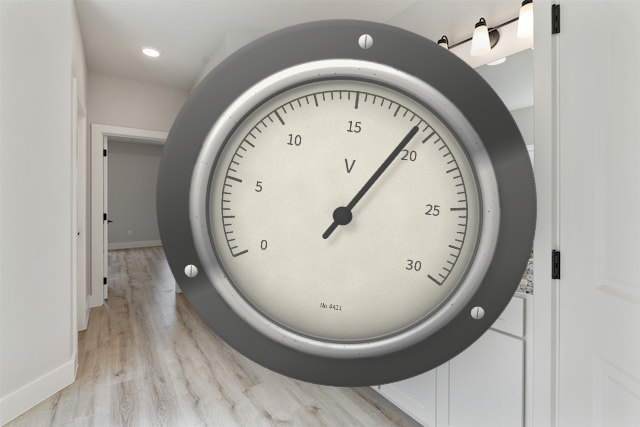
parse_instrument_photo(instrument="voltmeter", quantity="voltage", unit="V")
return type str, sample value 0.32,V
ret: 19,V
